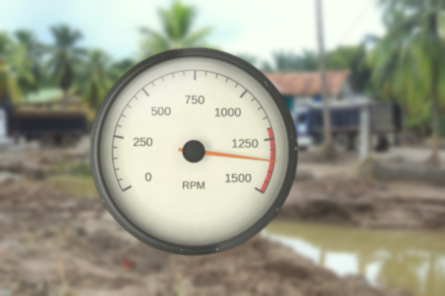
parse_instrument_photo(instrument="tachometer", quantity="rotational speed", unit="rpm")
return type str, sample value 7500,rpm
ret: 1350,rpm
